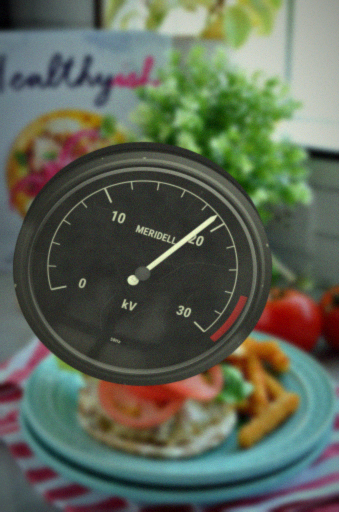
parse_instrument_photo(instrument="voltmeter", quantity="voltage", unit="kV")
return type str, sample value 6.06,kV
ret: 19,kV
